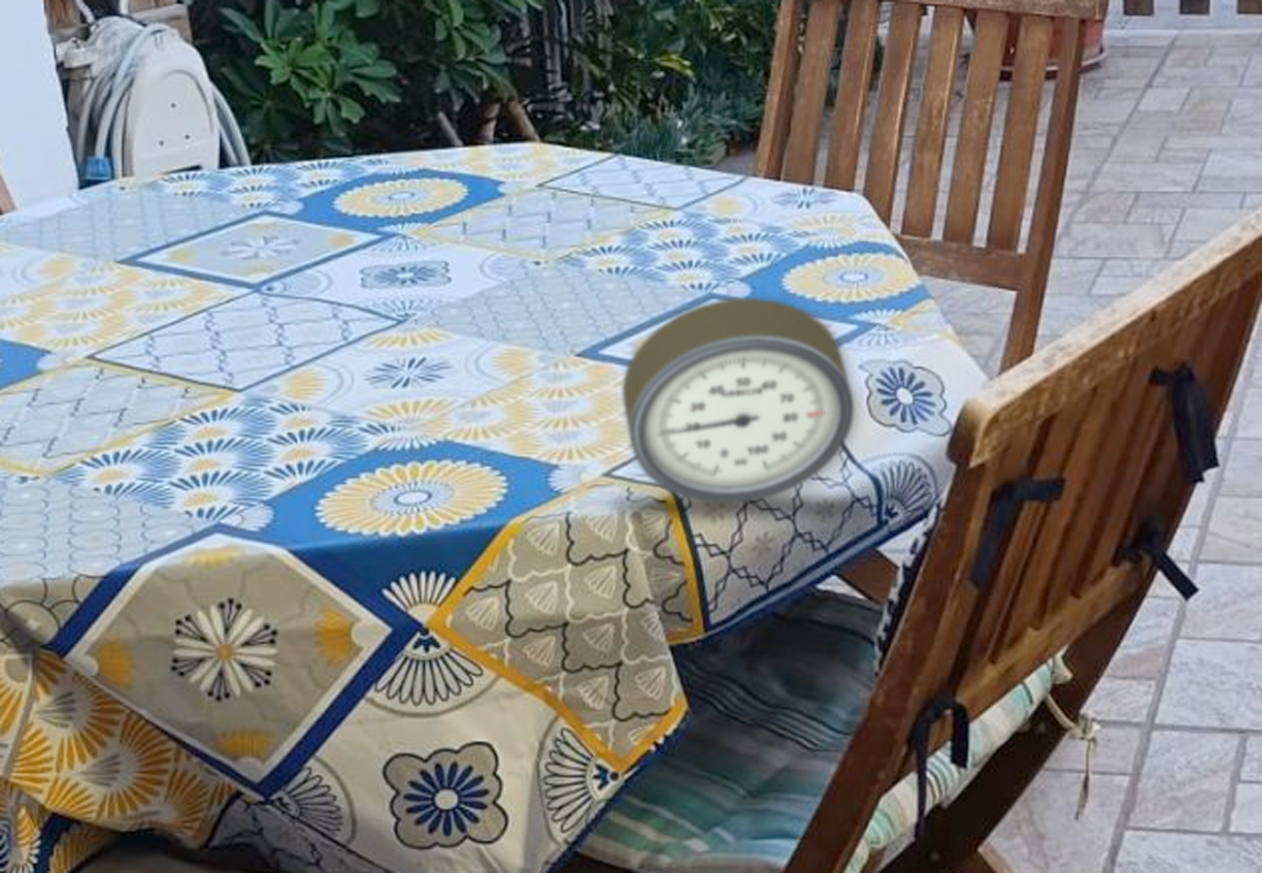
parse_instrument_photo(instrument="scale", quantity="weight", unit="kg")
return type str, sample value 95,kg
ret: 20,kg
